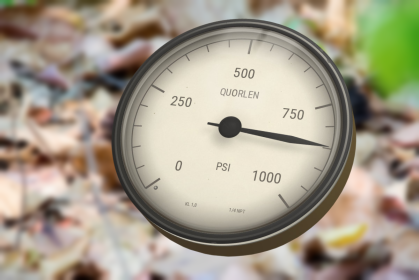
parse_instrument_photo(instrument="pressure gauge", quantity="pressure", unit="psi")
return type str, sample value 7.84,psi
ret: 850,psi
